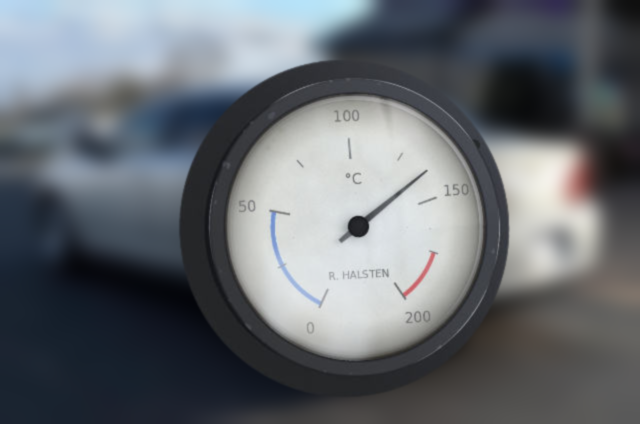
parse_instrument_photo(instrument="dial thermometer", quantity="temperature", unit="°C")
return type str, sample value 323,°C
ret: 137.5,°C
